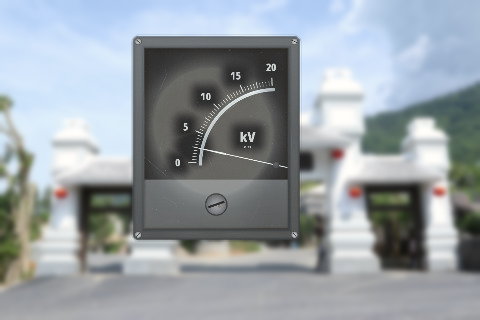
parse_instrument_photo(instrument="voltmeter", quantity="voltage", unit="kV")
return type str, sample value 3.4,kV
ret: 2.5,kV
